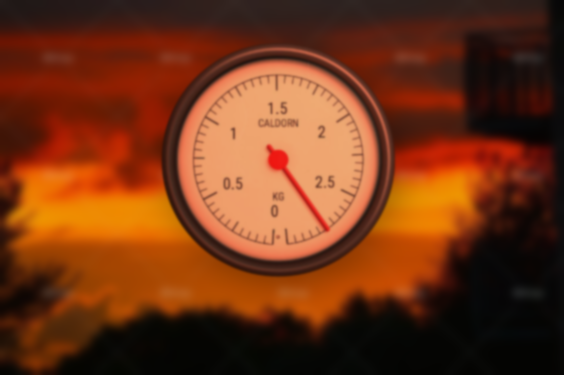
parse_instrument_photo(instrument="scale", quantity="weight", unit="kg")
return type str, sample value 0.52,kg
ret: 2.75,kg
